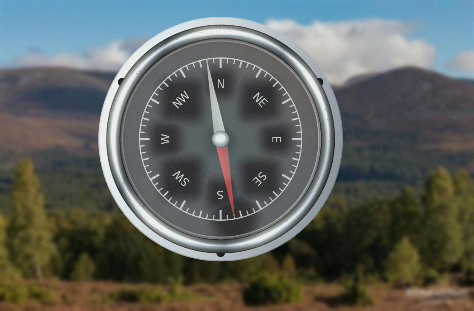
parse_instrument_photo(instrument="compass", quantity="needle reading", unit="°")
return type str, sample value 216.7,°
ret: 170,°
